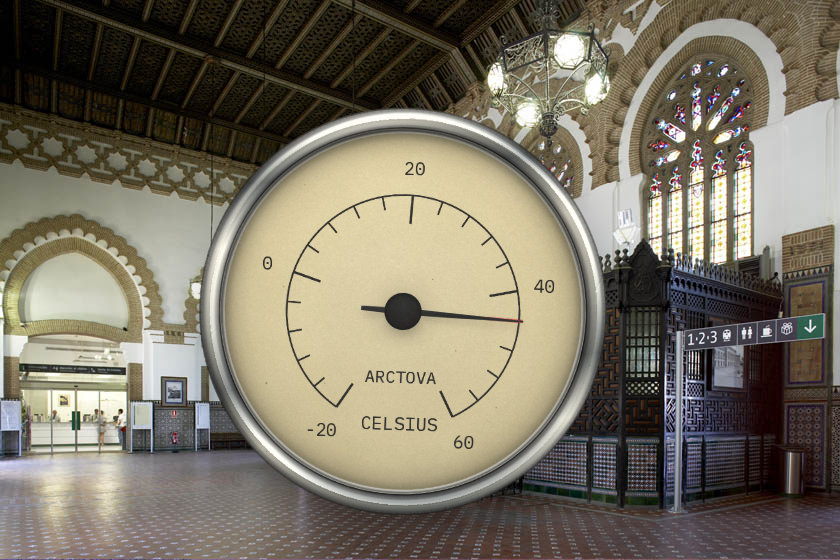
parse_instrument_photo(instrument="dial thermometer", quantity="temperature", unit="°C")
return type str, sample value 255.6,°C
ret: 44,°C
